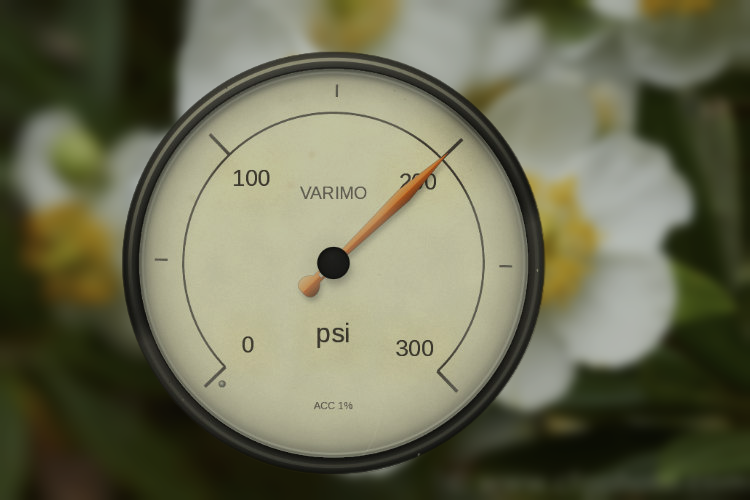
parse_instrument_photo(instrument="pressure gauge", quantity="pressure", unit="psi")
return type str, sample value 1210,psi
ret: 200,psi
